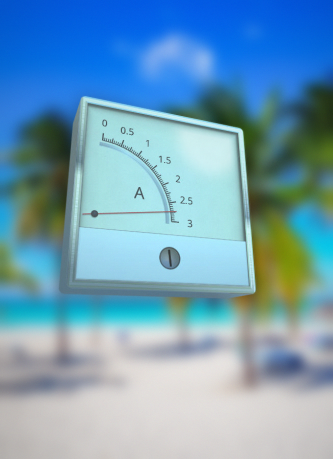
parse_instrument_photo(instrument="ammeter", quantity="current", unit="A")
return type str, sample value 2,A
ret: 2.75,A
